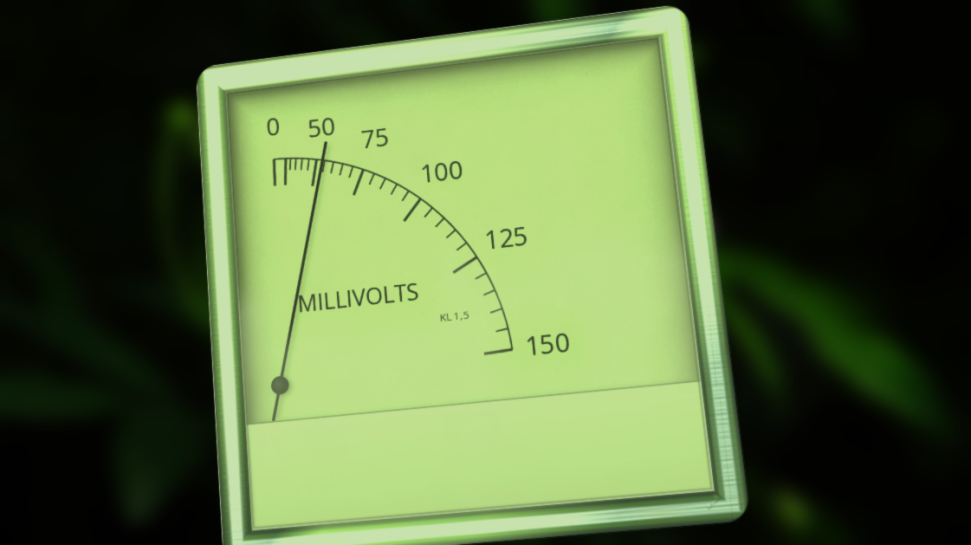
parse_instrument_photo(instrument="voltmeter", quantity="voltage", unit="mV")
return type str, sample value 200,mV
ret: 55,mV
